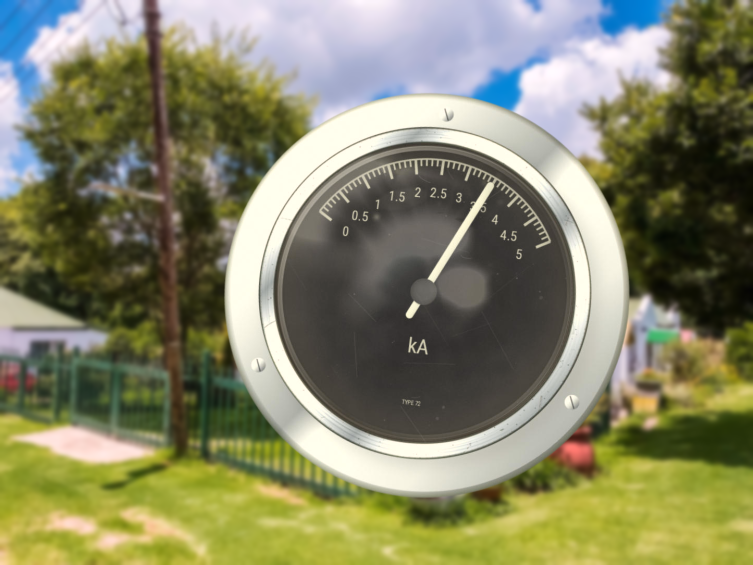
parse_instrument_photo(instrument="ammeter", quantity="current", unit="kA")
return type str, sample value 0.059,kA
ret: 3.5,kA
